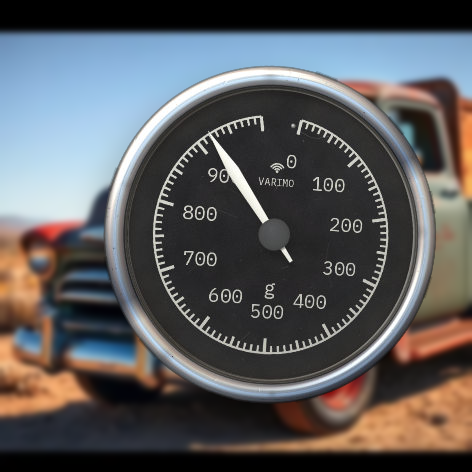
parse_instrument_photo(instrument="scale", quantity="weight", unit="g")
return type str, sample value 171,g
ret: 920,g
